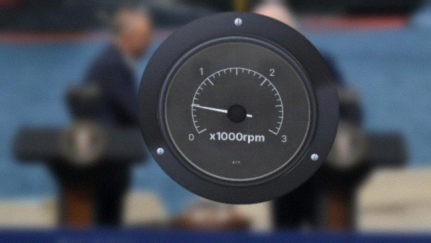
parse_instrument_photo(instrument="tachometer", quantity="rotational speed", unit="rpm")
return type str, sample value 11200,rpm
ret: 500,rpm
